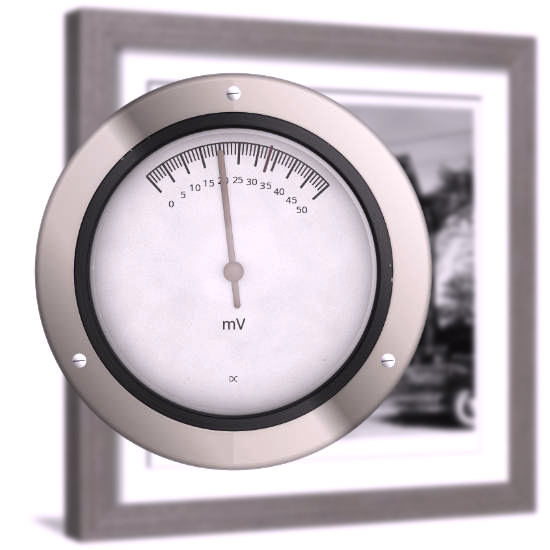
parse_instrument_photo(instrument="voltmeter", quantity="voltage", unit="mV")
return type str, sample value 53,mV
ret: 20,mV
